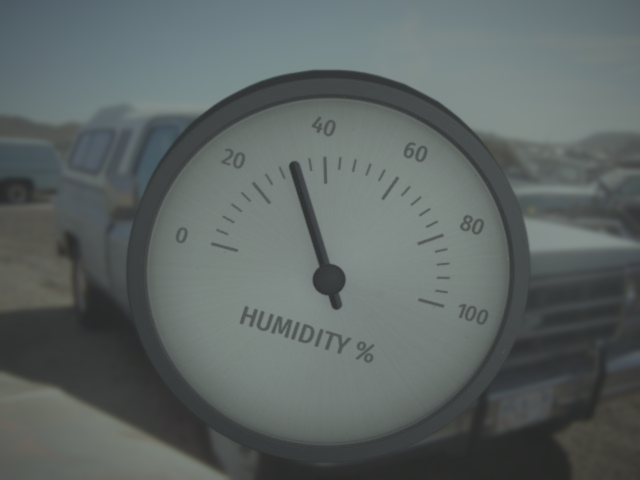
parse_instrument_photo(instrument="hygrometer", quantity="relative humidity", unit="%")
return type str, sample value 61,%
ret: 32,%
